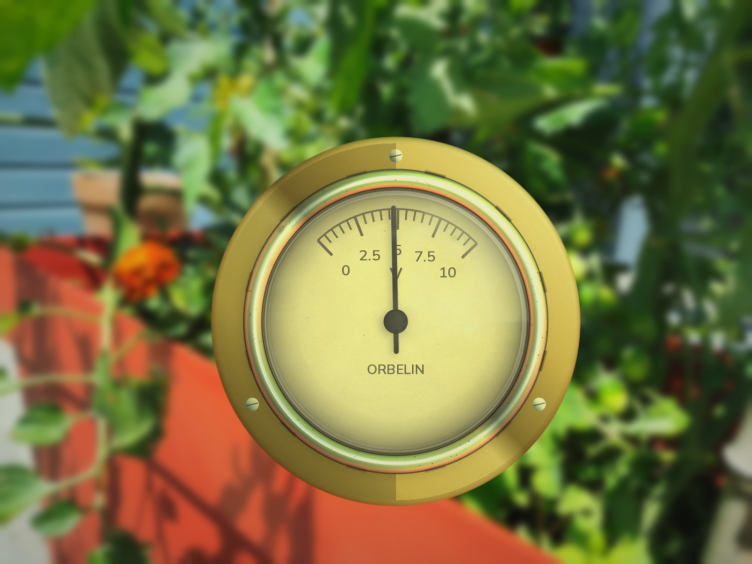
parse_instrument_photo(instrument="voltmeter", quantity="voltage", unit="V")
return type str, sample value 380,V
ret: 4.75,V
